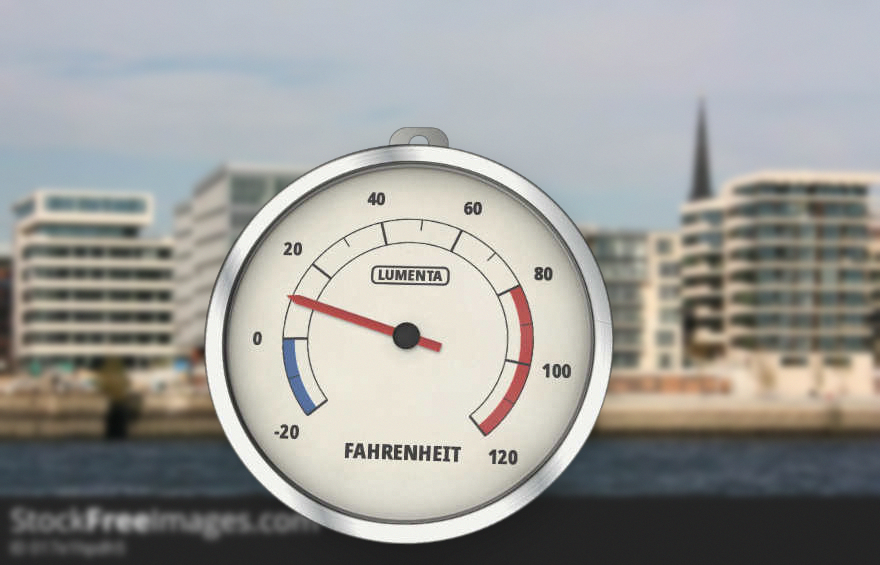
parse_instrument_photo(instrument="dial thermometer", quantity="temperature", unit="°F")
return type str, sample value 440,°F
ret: 10,°F
